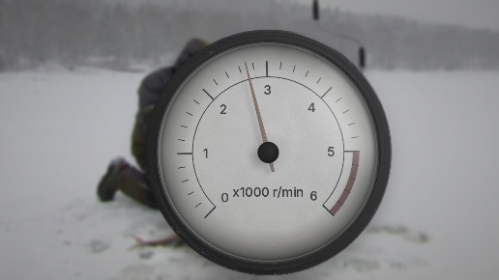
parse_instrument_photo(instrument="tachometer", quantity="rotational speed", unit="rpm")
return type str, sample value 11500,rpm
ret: 2700,rpm
